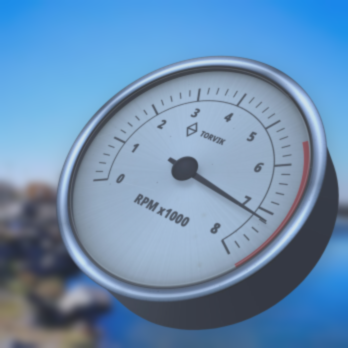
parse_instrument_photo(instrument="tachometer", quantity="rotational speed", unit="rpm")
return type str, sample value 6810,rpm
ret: 7200,rpm
